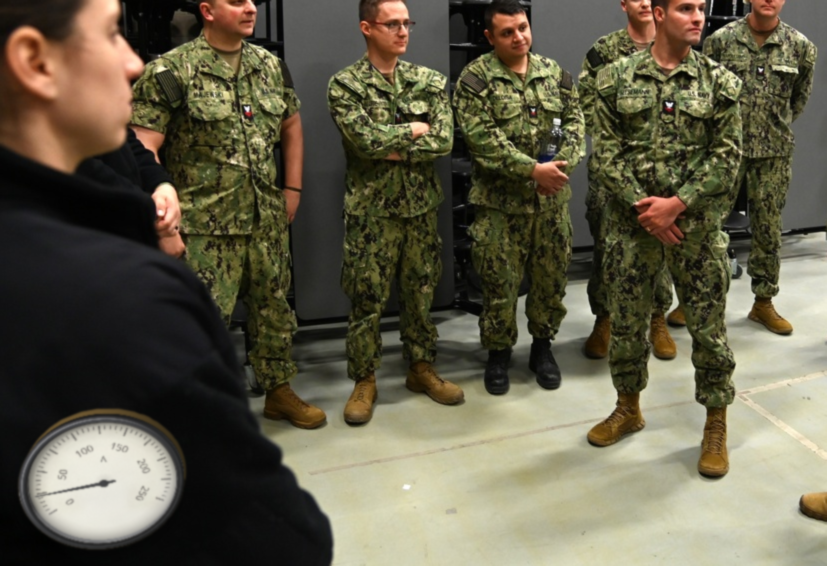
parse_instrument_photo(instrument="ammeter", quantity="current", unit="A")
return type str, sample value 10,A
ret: 25,A
